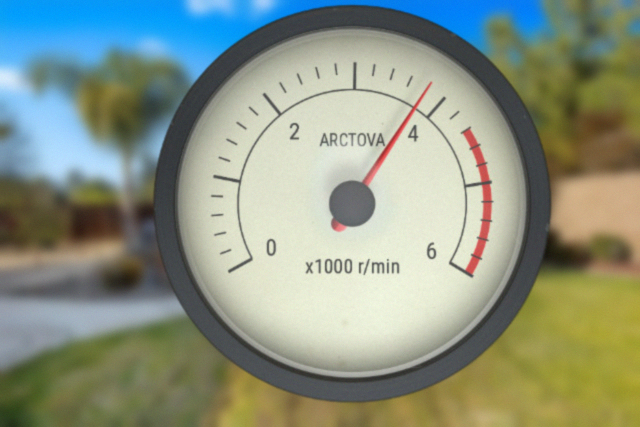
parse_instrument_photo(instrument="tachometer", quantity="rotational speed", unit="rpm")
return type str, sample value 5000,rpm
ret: 3800,rpm
